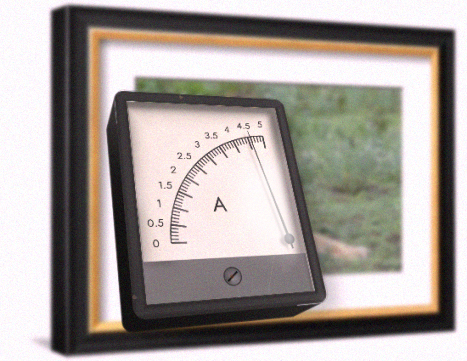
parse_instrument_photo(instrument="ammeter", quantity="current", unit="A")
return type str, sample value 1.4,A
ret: 4.5,A
